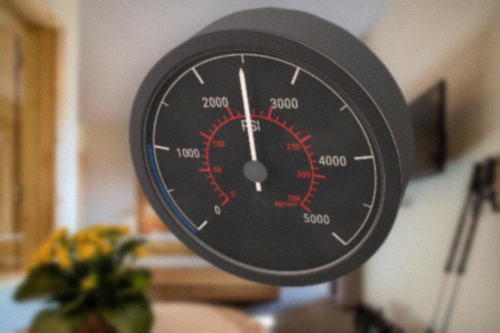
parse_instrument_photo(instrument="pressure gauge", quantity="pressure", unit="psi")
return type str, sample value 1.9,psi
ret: 2500,psi
